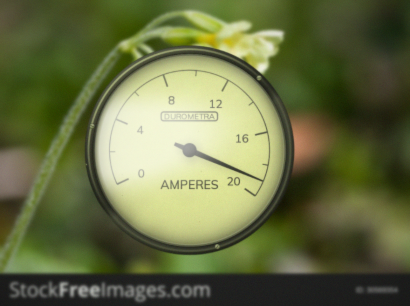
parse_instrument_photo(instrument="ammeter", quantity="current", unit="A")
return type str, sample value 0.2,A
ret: 19,A
